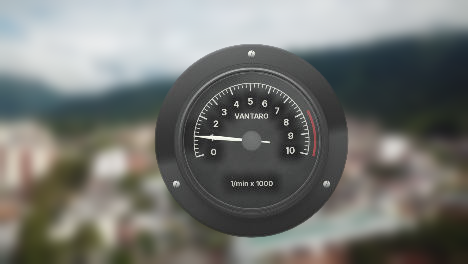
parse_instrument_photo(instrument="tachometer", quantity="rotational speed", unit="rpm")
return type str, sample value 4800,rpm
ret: 1000,rpm
